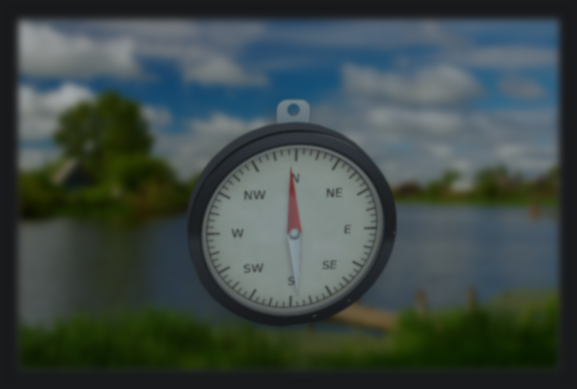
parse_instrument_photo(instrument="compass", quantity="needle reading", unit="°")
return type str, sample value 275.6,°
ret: 355,°
